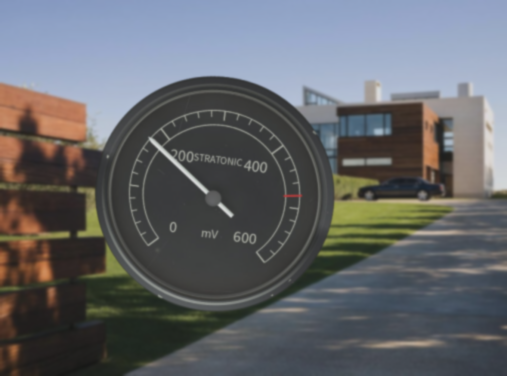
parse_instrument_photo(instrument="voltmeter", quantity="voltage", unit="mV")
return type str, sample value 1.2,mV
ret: 180,mV
